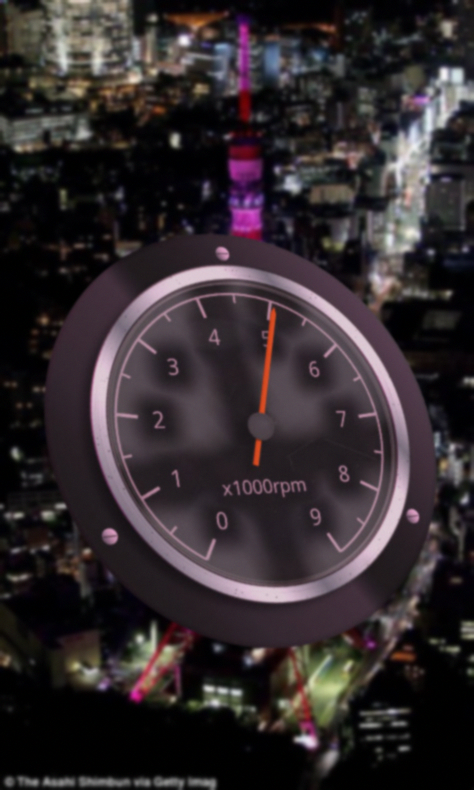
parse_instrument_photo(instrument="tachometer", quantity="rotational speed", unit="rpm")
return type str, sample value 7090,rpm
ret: 5000,rpm
